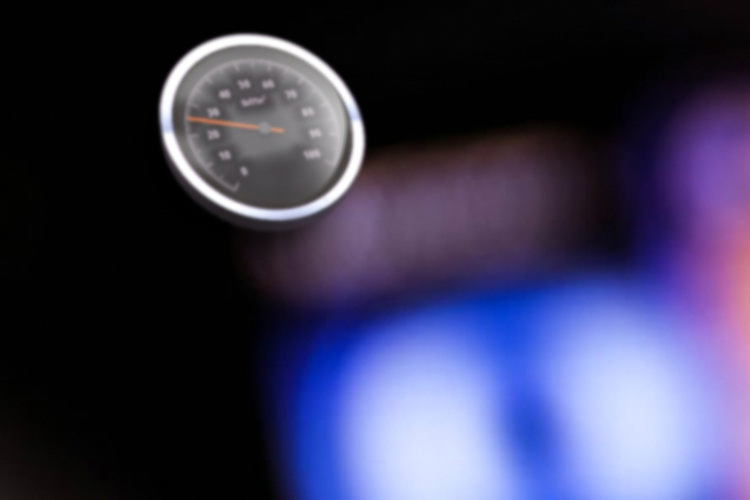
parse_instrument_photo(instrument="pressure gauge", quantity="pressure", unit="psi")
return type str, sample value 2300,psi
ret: 25,psi
